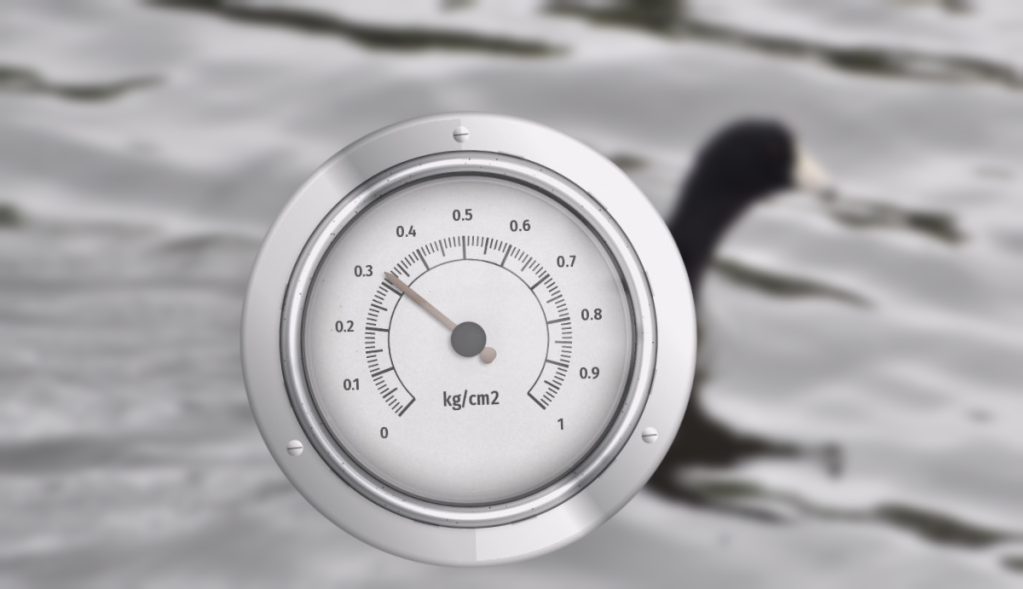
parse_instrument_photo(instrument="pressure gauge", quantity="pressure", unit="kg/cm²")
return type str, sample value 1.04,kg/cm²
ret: 0.32,kg/cm²
